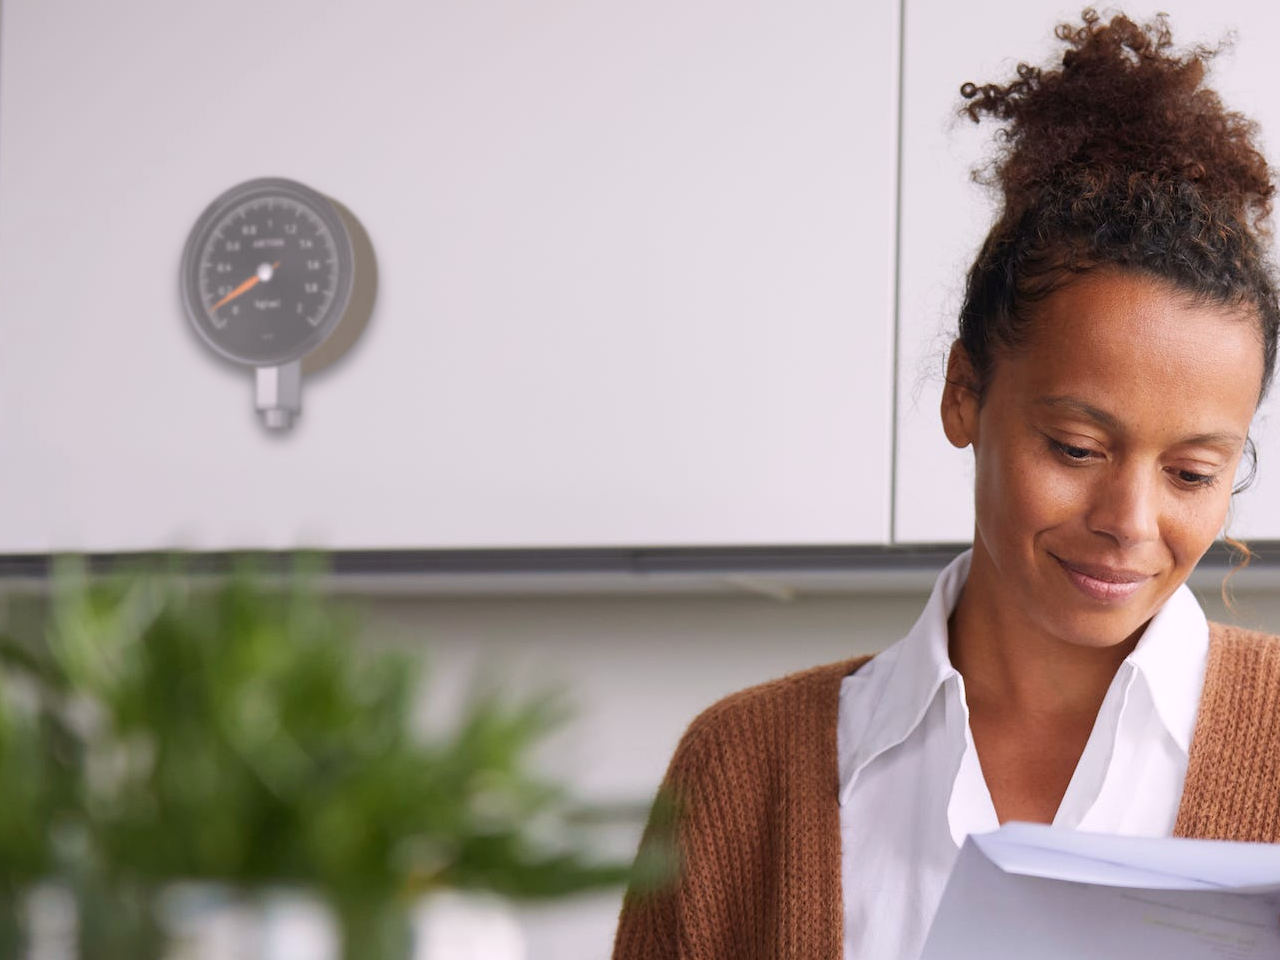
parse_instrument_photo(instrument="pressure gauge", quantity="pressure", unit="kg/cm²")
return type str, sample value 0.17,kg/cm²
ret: 0.1,kg/cm²
